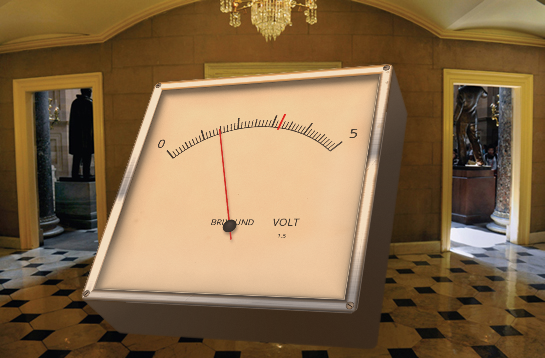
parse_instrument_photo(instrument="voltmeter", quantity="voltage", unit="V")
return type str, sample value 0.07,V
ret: 1.5,V
